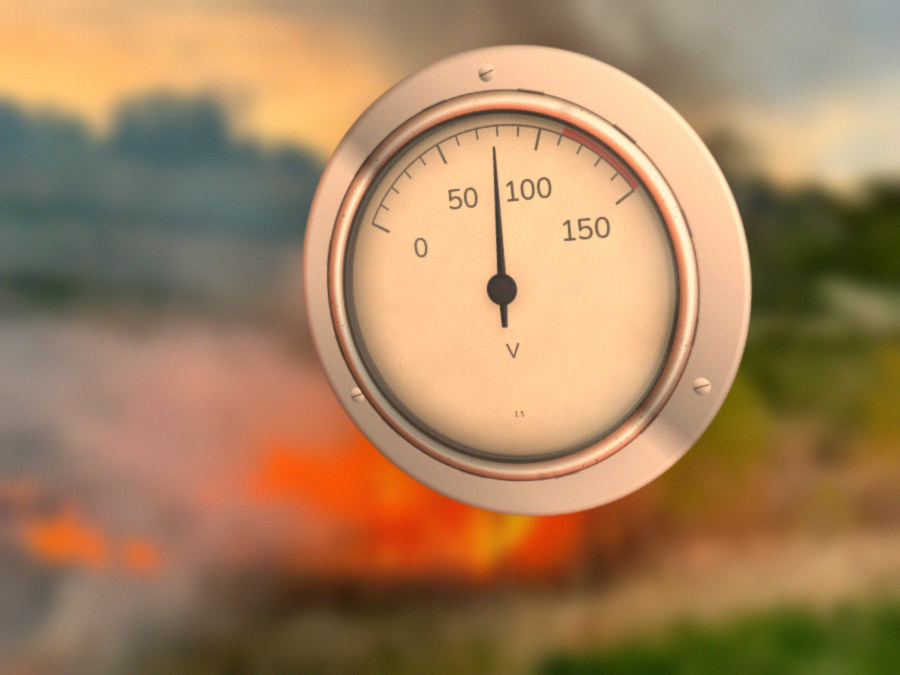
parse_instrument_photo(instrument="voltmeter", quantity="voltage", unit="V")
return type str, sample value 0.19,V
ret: 80,V
